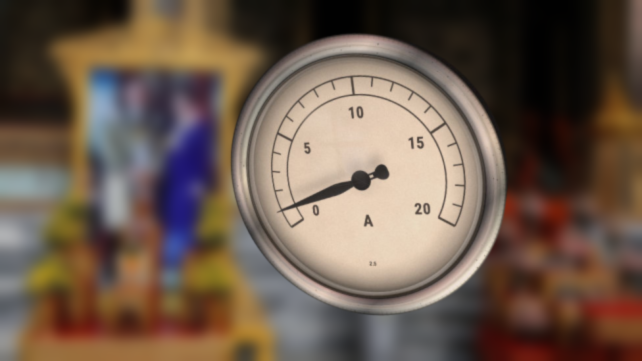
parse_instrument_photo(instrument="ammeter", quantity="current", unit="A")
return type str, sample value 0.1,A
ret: 1,A
